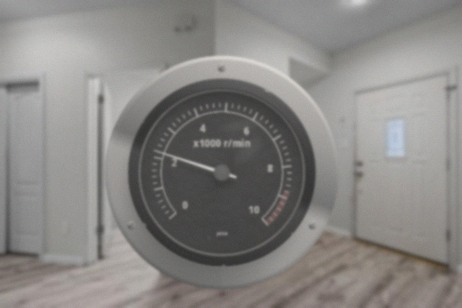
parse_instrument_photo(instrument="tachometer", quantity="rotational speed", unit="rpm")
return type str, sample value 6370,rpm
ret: 2200,rpm
